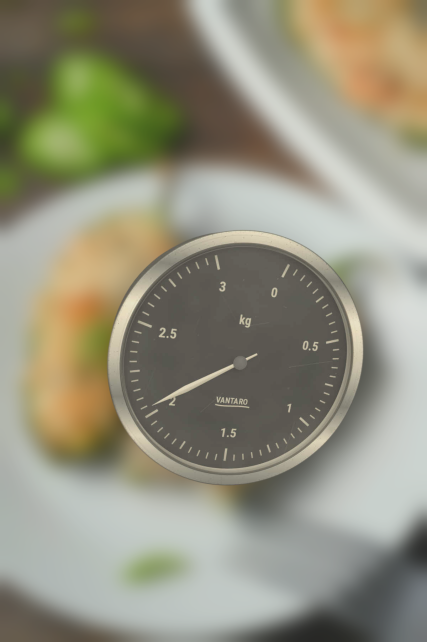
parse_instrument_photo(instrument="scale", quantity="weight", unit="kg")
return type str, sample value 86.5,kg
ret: 2.05,kg
